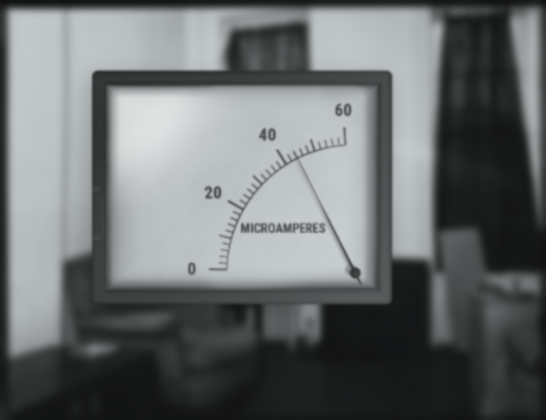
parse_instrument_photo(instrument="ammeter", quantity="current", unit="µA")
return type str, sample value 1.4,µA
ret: 44,µA
